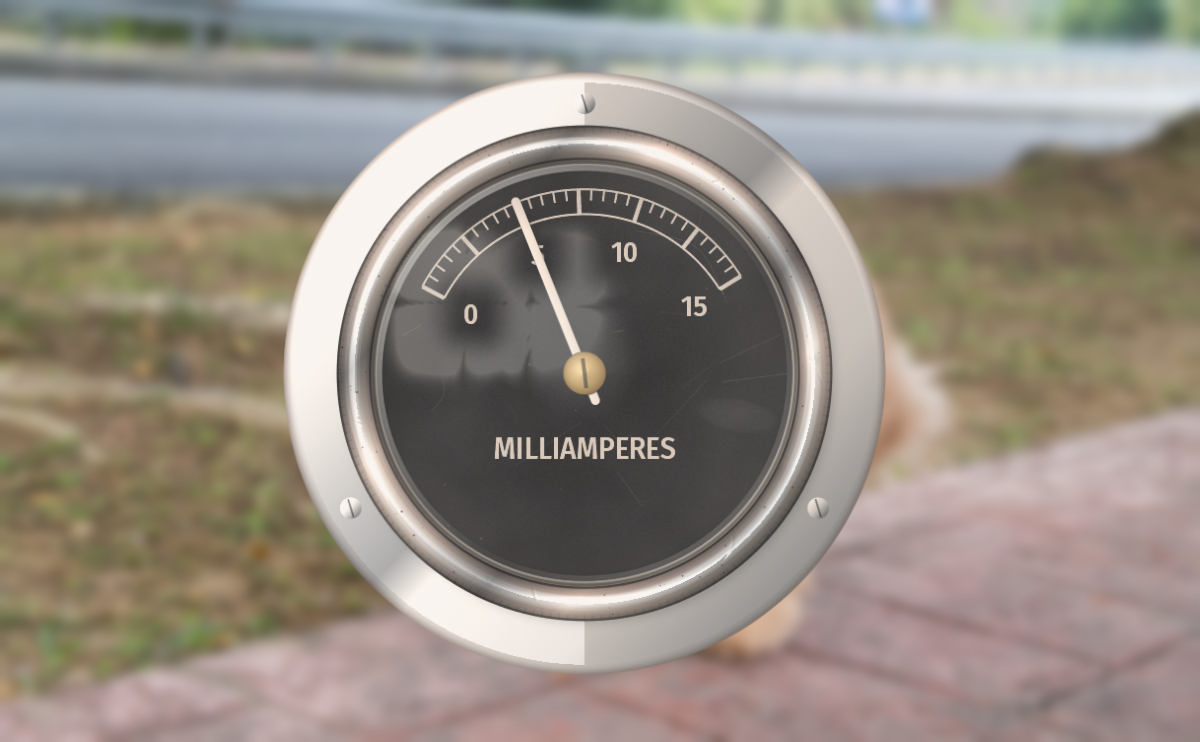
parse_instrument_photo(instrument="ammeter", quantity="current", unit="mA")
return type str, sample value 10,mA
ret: 5,mA
